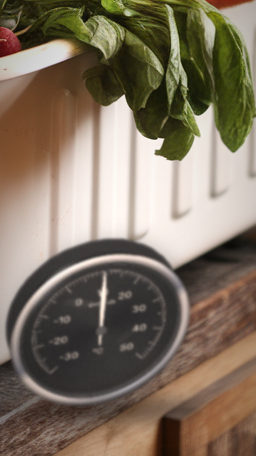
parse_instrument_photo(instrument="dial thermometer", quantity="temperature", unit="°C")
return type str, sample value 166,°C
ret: 10,°C
